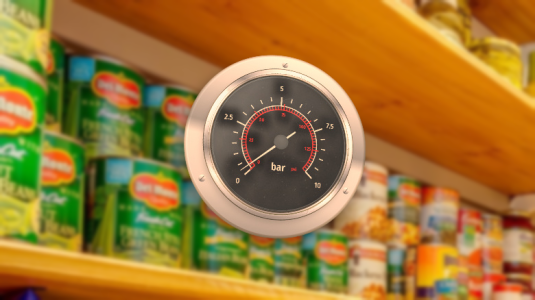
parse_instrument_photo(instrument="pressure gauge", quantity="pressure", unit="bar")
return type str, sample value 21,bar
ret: 0.25,bar
